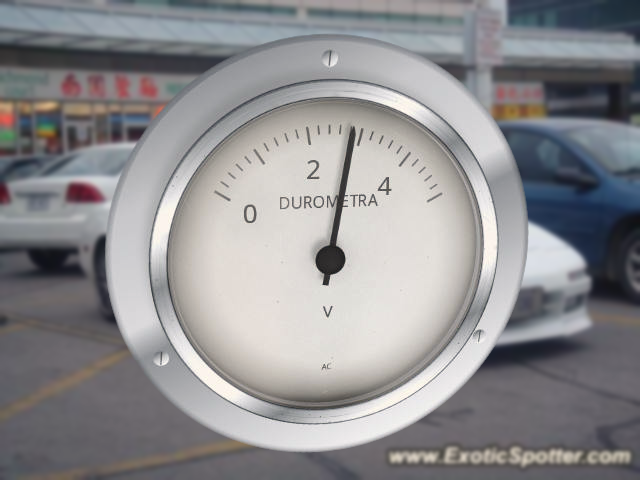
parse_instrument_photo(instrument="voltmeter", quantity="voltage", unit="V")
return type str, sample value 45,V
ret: 2.8,V
